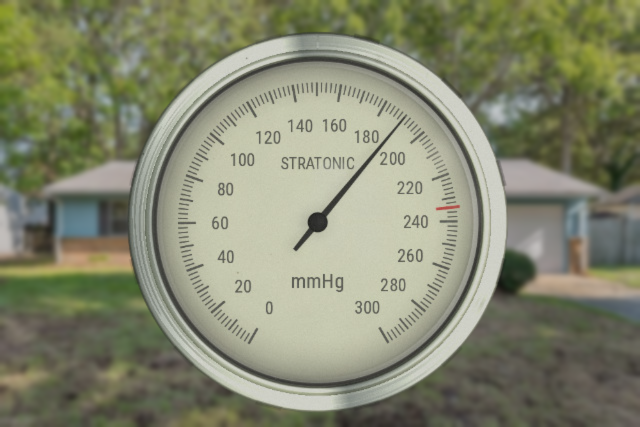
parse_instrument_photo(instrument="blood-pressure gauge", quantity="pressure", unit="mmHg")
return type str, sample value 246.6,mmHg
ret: 190,mmHg
